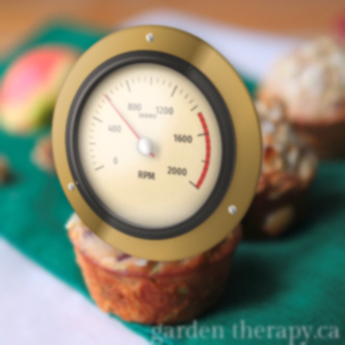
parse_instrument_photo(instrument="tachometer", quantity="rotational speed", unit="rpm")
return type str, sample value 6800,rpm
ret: 600,rpm
